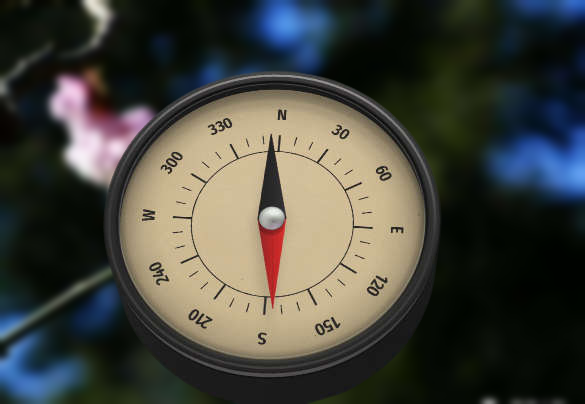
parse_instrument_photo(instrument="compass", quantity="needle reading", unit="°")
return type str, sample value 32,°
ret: 175,°
